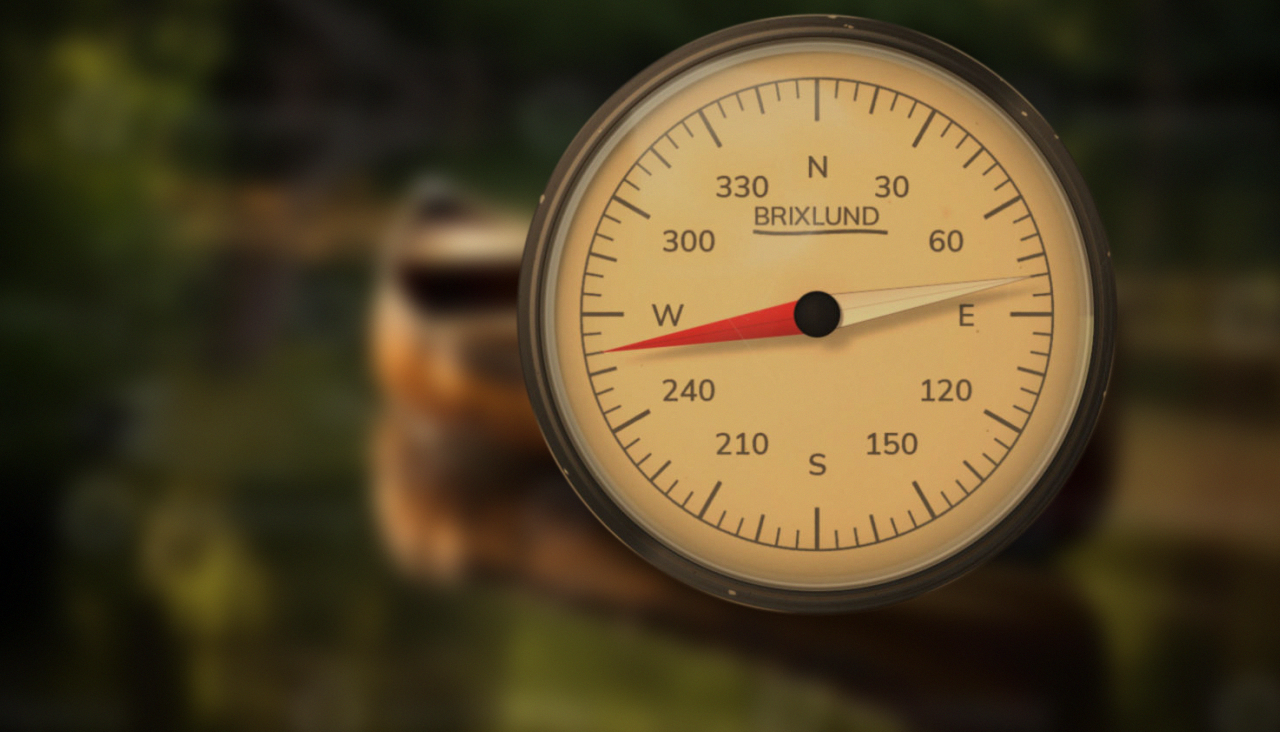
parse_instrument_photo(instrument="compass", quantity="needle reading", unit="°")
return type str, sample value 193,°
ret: 260,°
